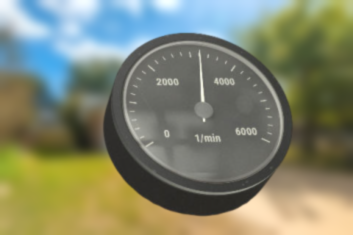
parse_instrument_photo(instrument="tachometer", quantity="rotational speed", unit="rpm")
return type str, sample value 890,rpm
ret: 3200,rpm
